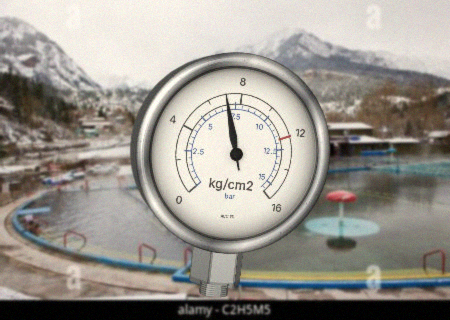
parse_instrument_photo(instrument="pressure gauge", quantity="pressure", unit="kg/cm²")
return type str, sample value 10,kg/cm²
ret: 7,kg/cm²
